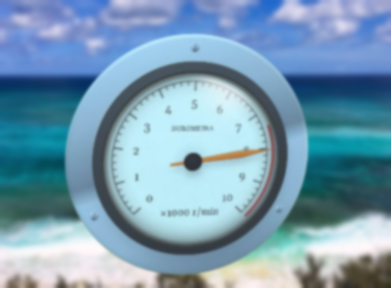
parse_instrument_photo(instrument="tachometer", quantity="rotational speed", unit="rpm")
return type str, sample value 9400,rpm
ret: 8000,rpm
